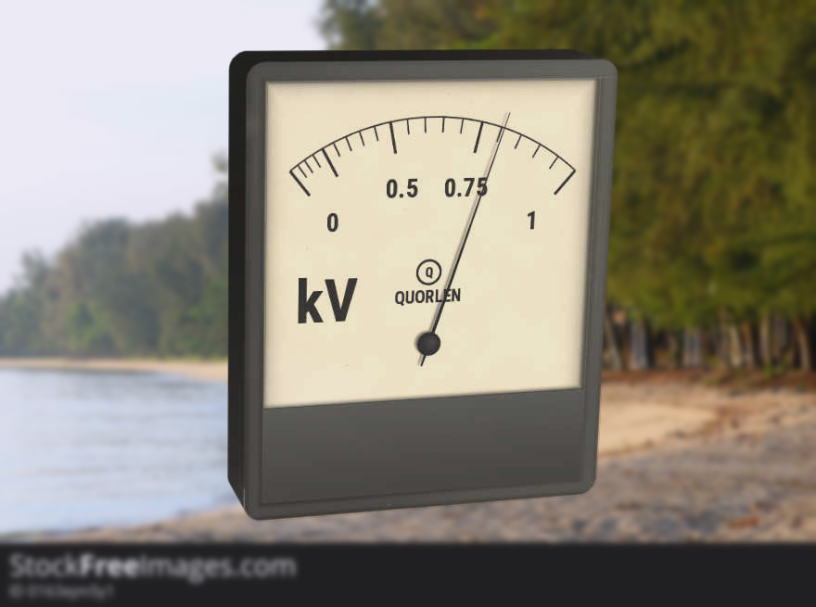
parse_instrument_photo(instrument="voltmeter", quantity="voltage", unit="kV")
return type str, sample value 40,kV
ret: 0.8,kV
